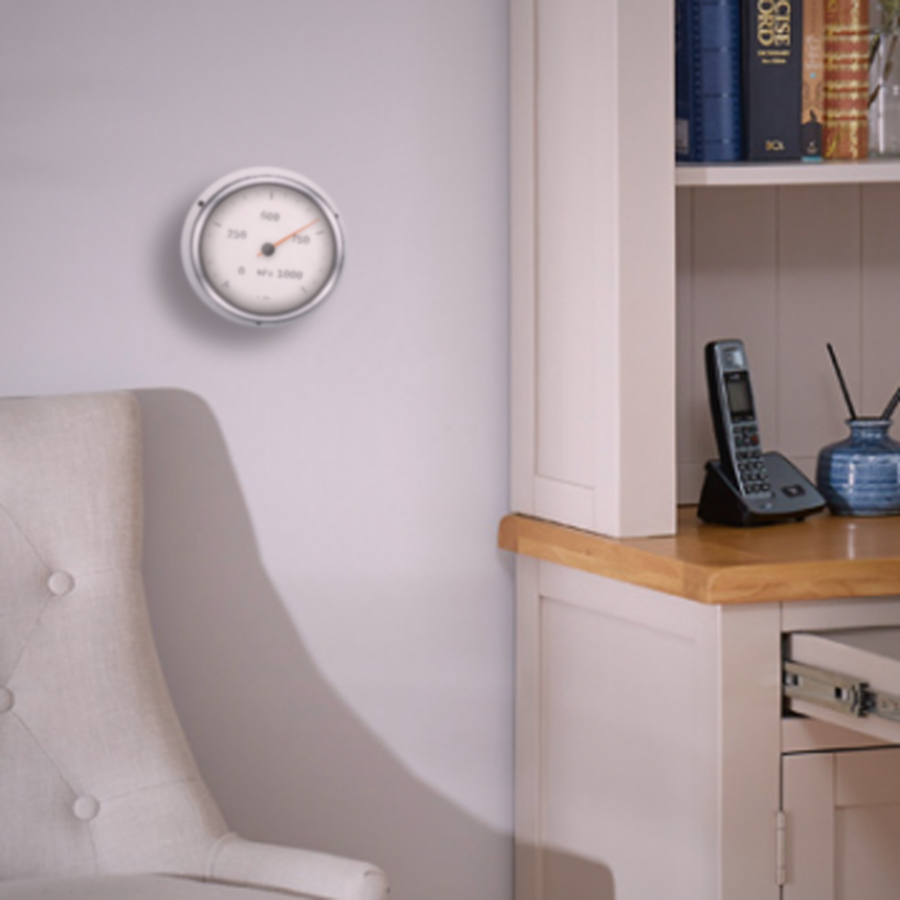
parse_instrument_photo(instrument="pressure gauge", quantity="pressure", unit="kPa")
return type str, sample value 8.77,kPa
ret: 700,kPa
